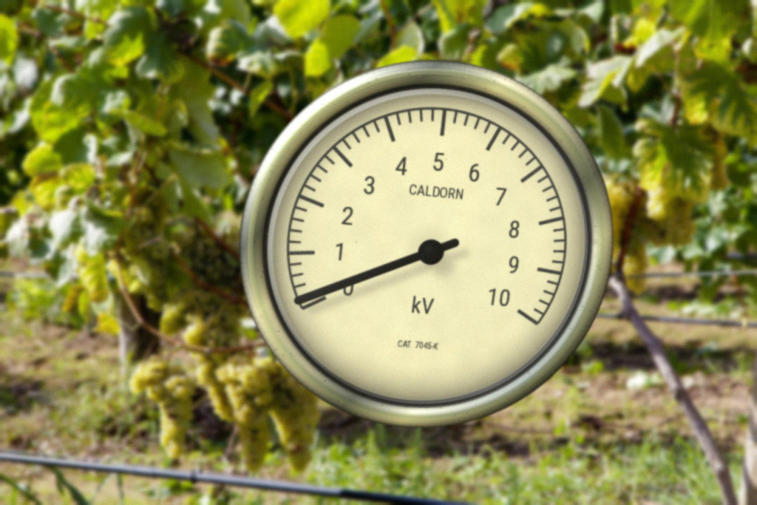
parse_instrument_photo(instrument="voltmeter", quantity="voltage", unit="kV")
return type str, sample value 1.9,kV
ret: 0.2,kV
